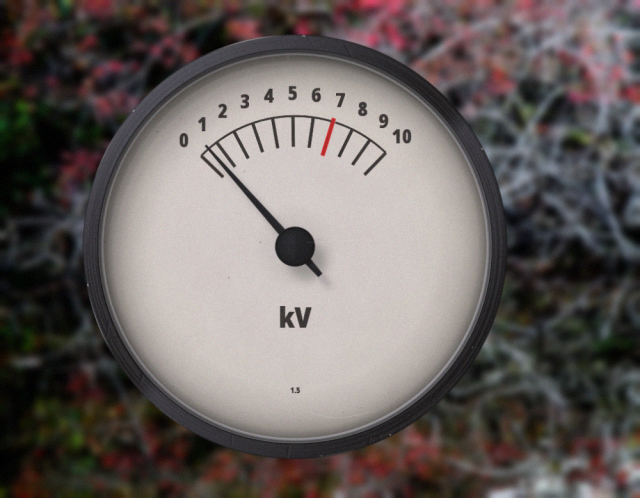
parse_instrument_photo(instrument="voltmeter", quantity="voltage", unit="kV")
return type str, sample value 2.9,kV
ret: 0.5,kV
